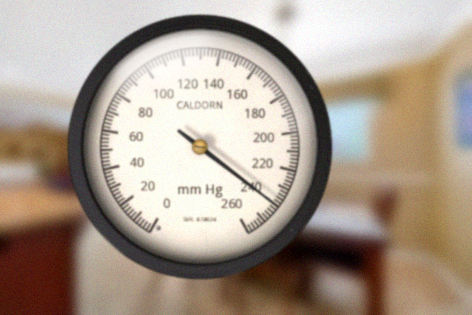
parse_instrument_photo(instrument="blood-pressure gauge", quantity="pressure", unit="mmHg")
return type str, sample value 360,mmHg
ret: 240,mmHg
